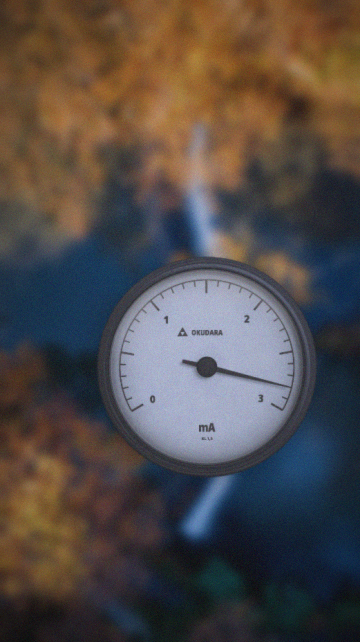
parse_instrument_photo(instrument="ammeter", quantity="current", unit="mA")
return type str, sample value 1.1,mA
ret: 2.8,mA
